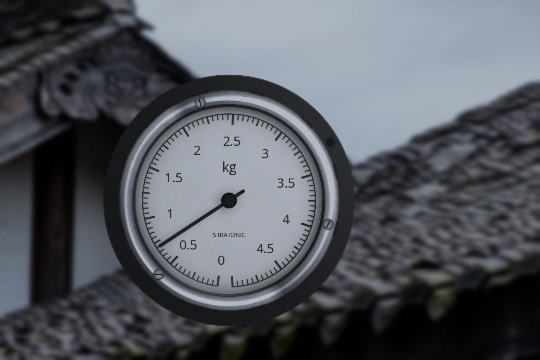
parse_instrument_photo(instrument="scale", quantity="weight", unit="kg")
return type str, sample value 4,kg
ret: 0.7,kg
